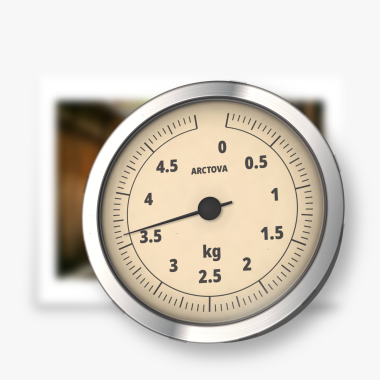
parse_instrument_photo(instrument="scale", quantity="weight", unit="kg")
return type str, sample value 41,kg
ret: 3.6,kg
